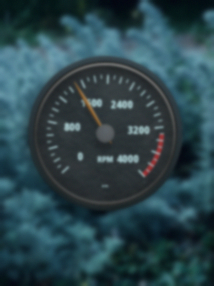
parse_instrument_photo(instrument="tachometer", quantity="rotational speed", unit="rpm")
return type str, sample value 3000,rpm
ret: 1500,rpm
